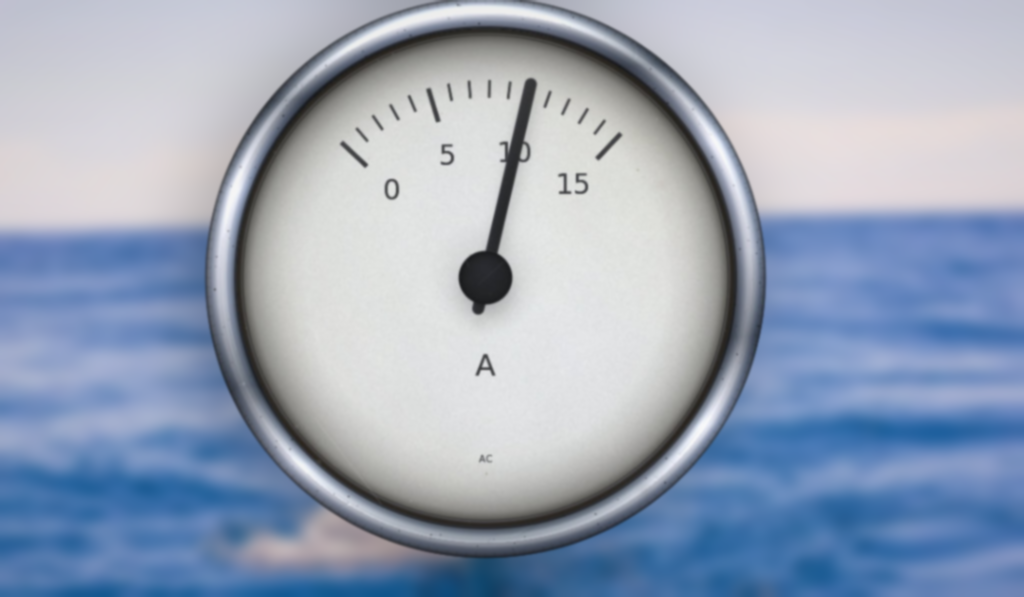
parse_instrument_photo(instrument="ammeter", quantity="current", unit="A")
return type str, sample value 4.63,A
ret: 10,A
